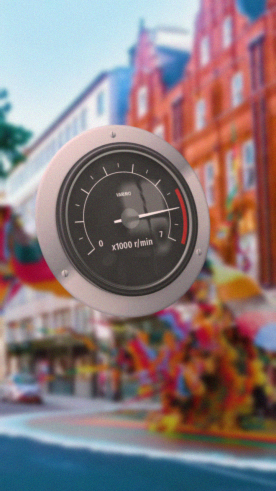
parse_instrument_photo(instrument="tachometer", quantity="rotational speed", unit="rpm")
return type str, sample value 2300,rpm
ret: 6000,rpm
